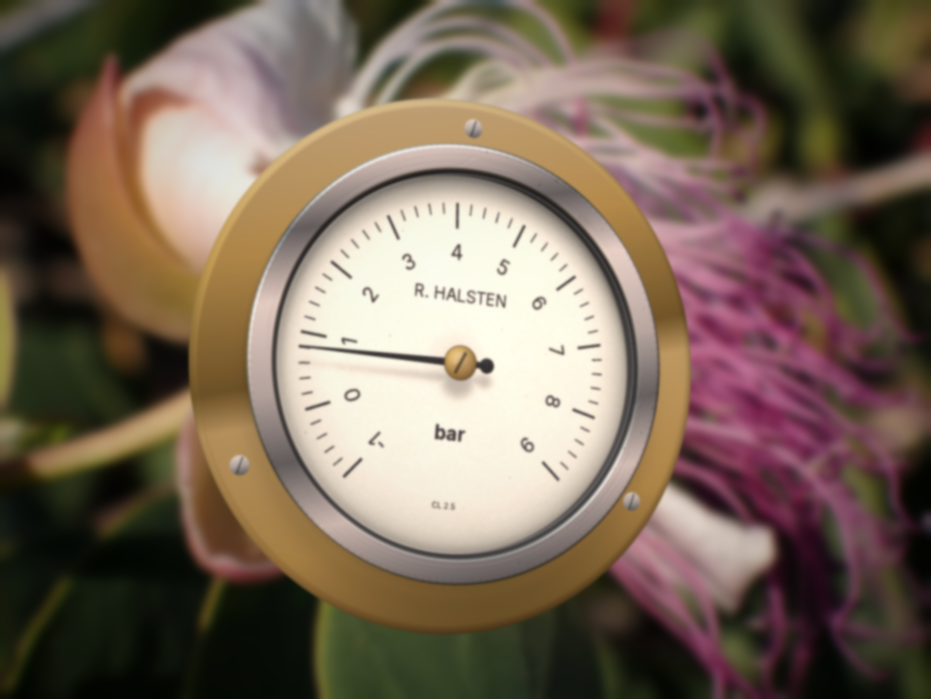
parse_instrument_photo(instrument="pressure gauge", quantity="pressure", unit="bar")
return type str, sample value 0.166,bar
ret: 0.8,bar
